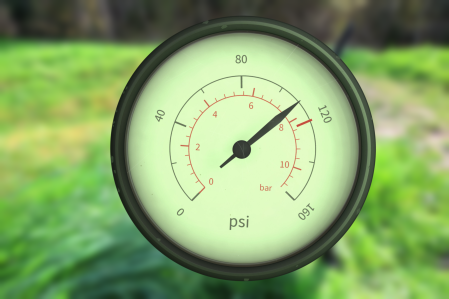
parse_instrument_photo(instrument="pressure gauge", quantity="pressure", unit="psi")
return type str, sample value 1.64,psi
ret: 110,psi
